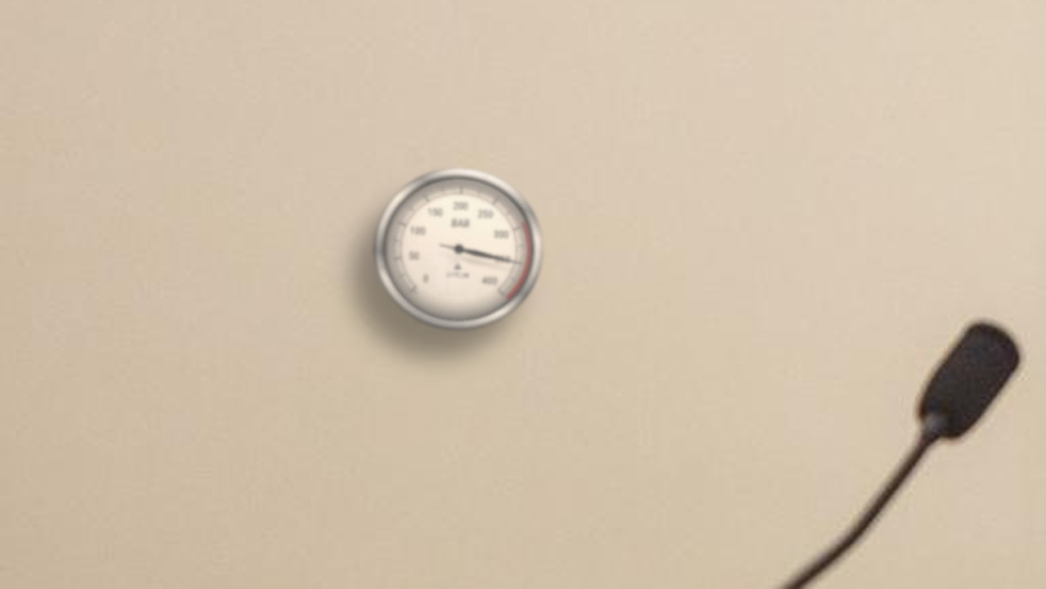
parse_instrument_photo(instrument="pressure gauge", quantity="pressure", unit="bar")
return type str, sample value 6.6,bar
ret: 350,bar
